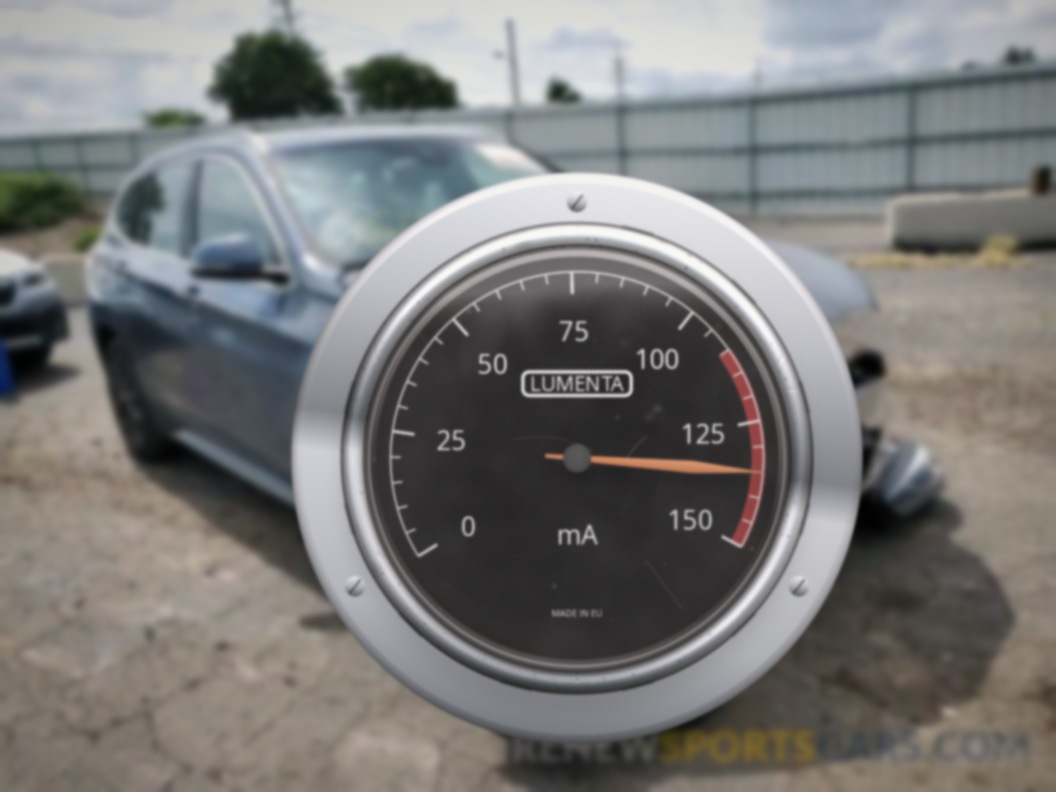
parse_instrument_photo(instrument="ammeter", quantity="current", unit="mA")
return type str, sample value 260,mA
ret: 135,mA
